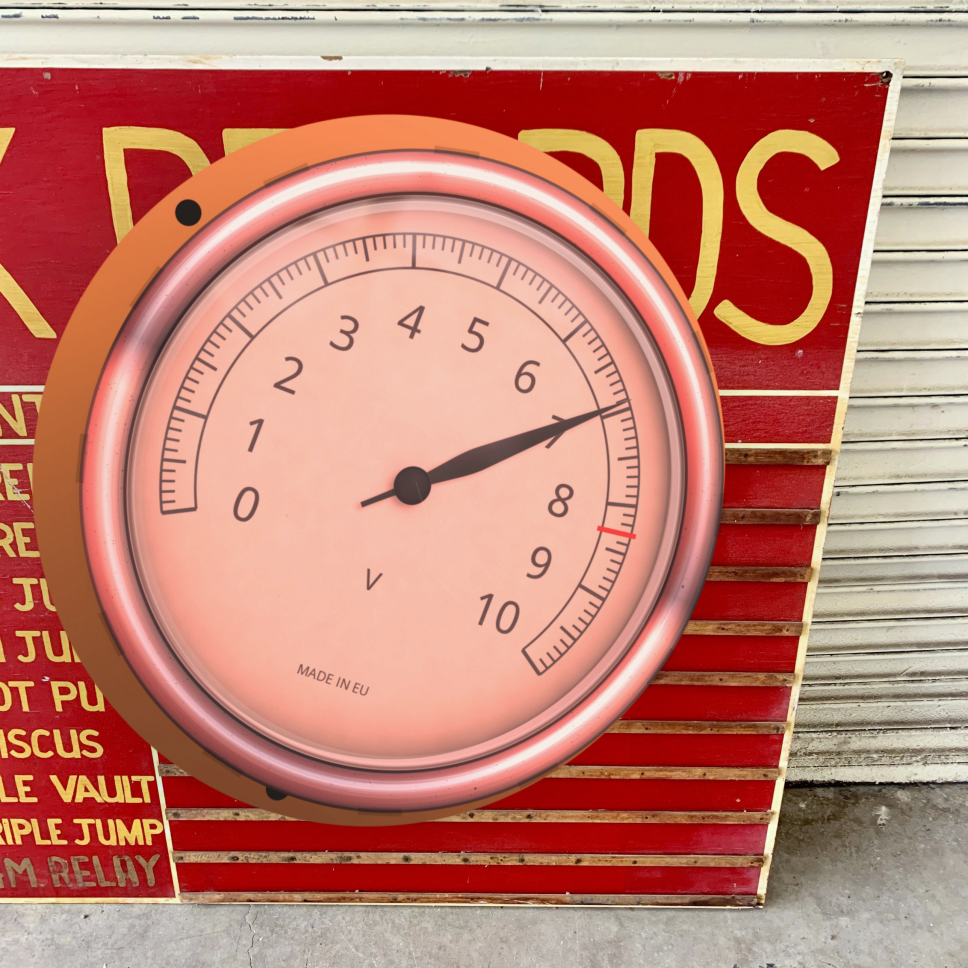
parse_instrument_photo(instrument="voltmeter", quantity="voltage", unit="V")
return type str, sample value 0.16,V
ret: 6.9,V
